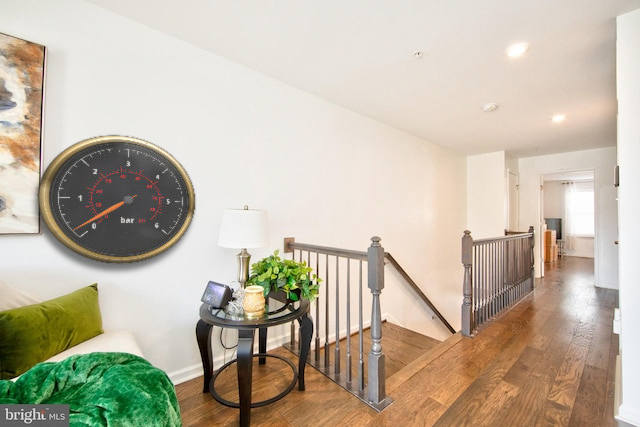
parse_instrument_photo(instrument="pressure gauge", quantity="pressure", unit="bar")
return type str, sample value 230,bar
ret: 0.2,bar
